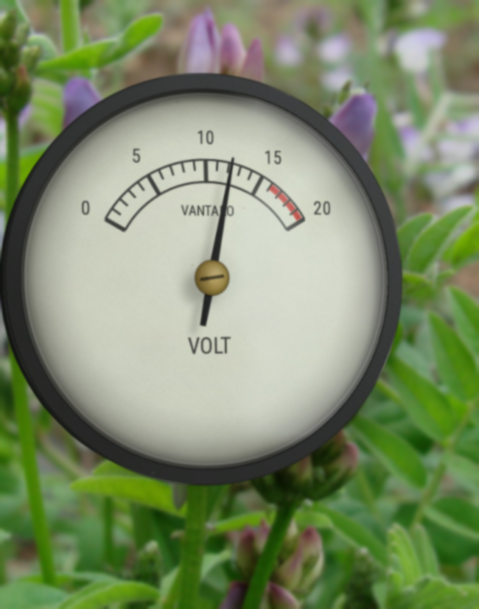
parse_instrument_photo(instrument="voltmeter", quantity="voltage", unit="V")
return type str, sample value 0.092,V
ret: 12,V
